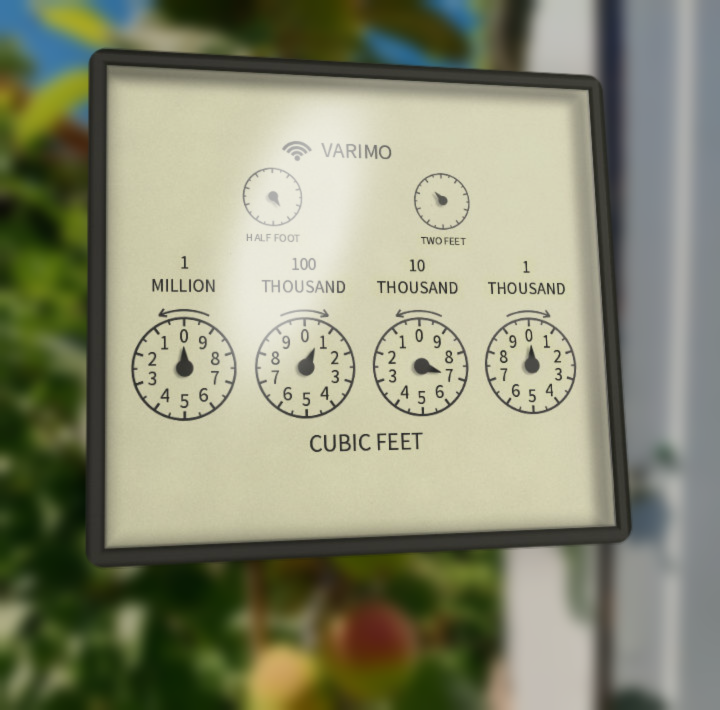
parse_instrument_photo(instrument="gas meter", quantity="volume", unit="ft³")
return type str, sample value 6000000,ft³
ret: 7000,ft³
